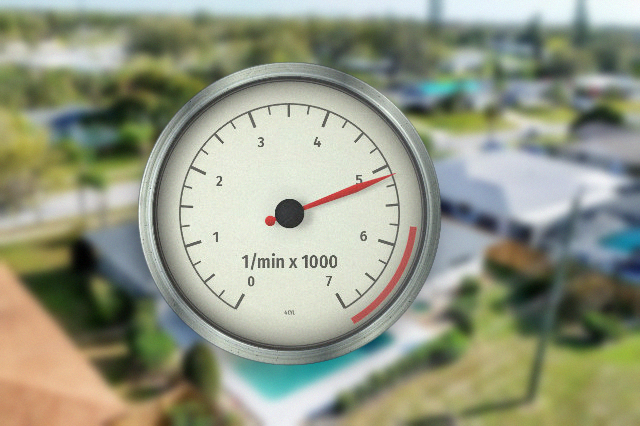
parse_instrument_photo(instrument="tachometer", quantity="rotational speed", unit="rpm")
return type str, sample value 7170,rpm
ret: 5125,rpm
